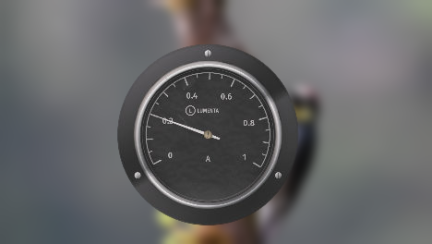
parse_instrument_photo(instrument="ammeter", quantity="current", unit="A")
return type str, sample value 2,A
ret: 0.2,A
